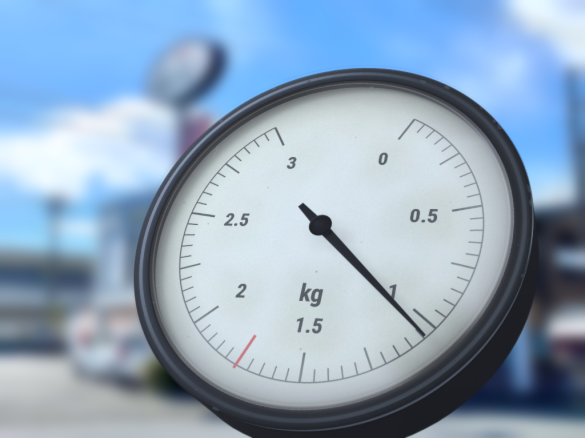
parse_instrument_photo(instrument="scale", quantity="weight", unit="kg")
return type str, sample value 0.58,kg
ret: 1.05,kg
